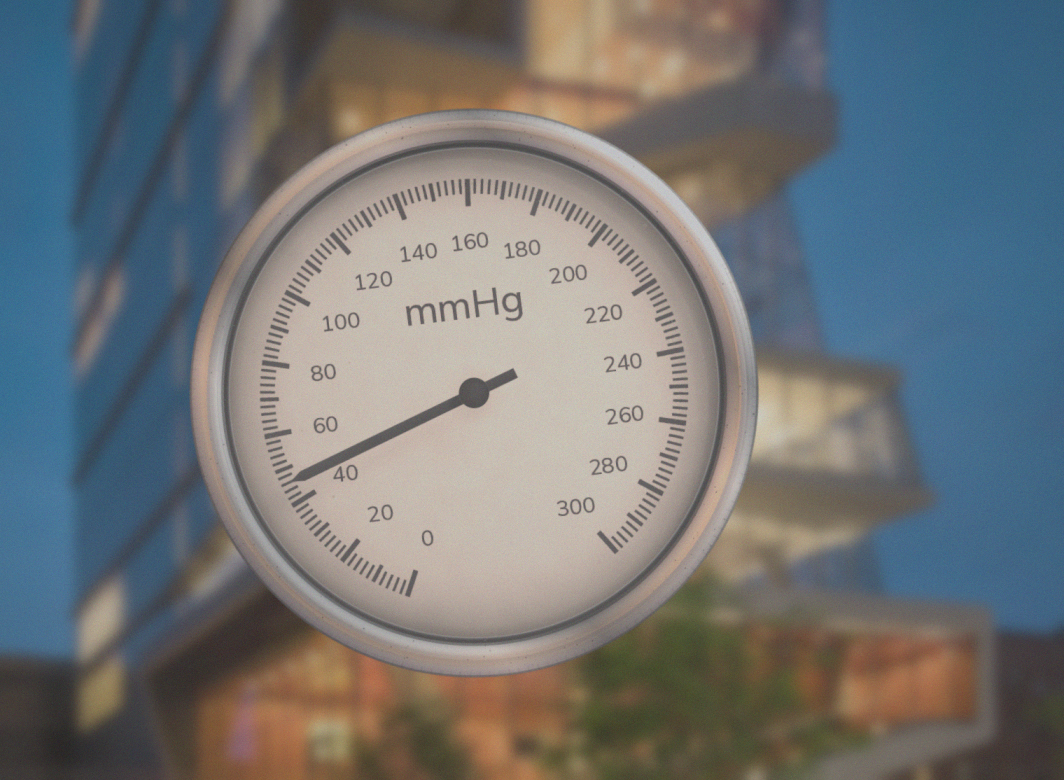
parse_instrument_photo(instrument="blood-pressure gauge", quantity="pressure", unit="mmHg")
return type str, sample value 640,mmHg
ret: 46,mmHg
